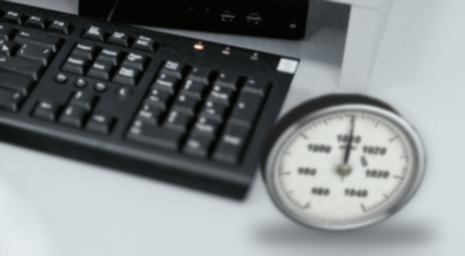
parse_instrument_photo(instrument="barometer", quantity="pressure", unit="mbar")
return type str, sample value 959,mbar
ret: 1010,mbar
